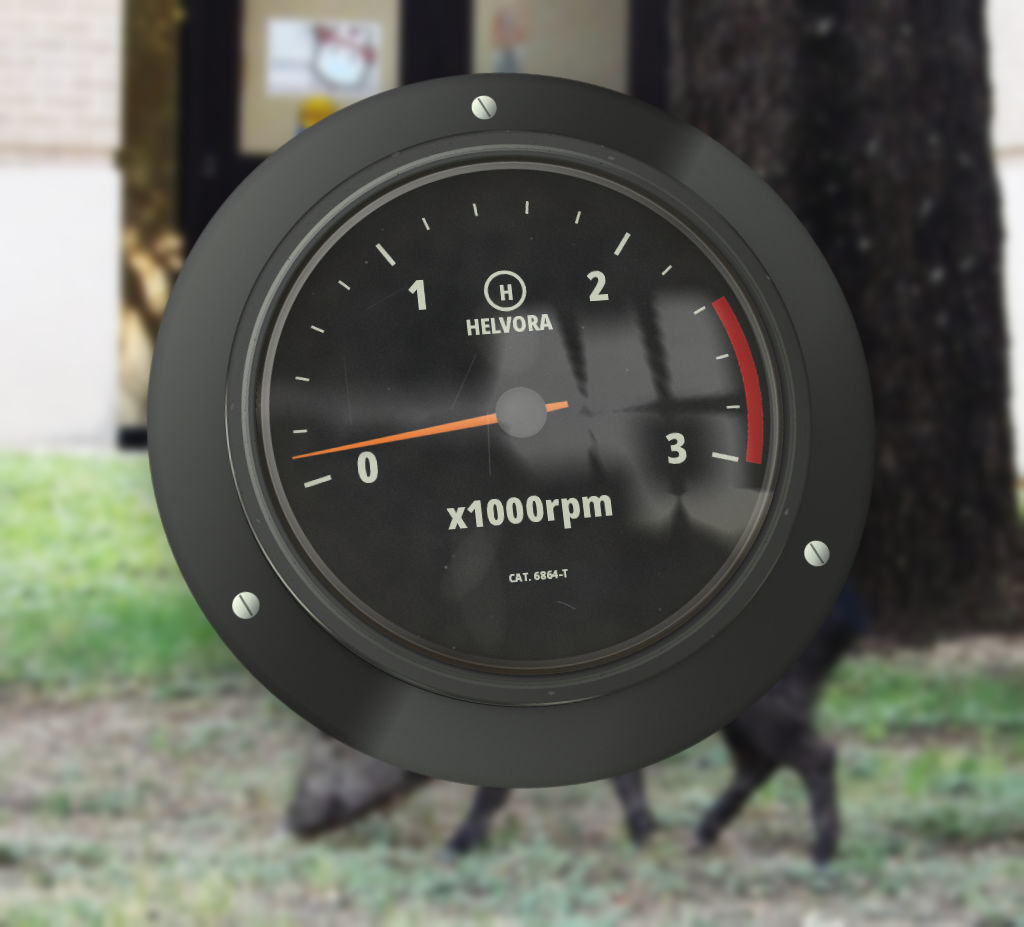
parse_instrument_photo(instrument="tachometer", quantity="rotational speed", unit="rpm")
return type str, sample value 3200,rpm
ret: 100,rpm
